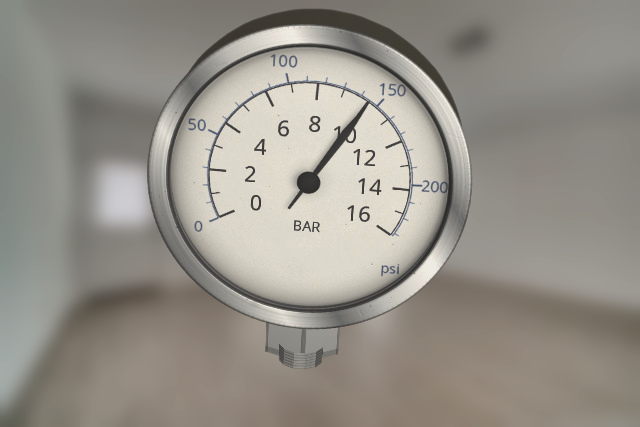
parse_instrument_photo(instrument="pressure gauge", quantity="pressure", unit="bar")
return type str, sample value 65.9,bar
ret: 10,bar
